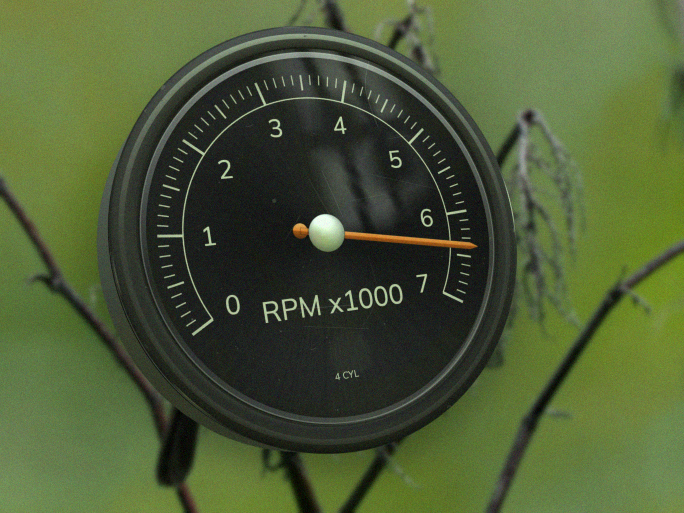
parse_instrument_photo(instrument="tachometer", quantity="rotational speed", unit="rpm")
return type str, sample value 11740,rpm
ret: 6400,rpm
